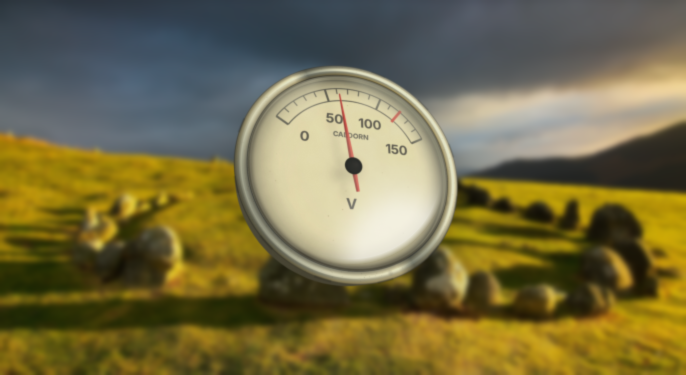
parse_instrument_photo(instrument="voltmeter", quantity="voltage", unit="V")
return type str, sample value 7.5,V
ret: 60,V
